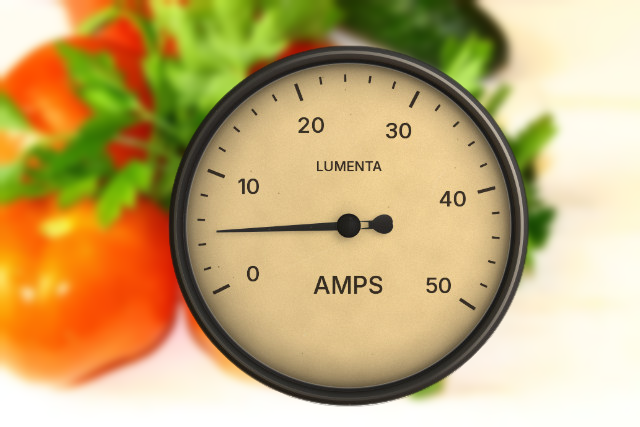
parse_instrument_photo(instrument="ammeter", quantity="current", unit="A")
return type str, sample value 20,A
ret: 5,A
